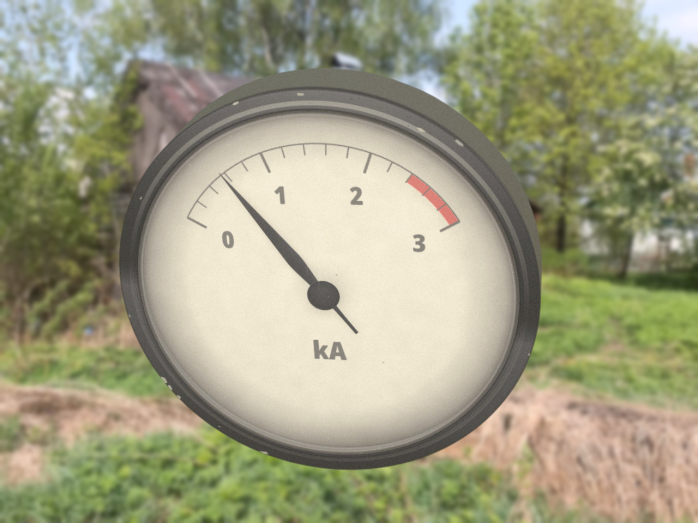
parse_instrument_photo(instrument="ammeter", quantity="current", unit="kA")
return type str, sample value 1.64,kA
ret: 0.6,kA
